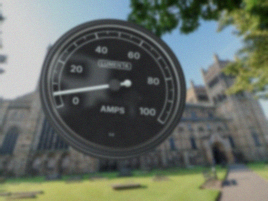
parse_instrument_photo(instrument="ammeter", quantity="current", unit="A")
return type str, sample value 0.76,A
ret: 5,A
